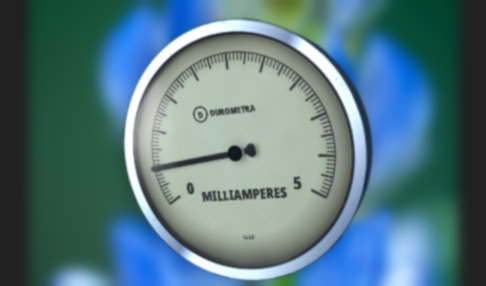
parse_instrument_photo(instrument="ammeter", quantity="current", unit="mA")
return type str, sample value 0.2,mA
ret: 0.5,mA
